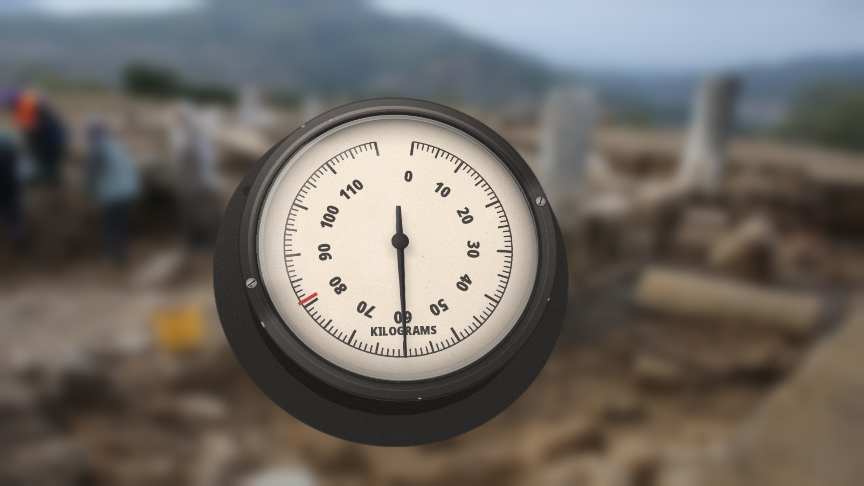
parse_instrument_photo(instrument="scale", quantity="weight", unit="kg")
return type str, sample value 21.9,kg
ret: 60,kg
